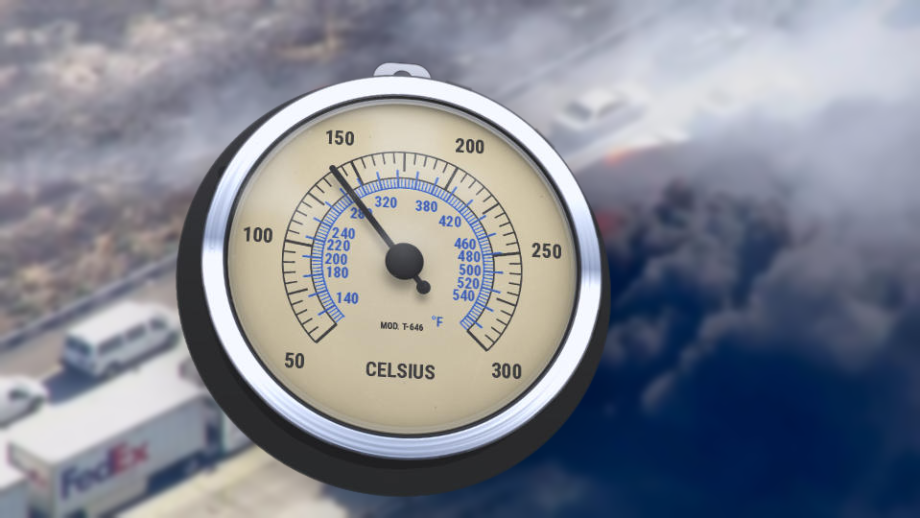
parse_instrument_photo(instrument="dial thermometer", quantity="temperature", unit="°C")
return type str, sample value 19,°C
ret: 140,°C
